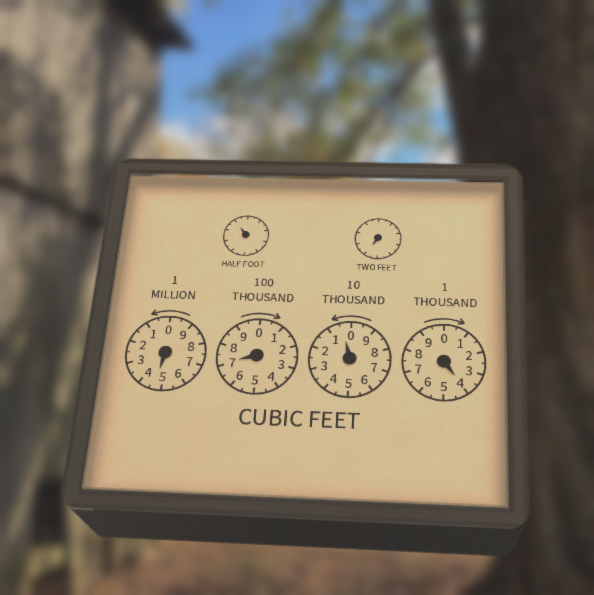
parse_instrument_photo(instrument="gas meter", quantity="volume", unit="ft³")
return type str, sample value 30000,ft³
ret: 470400,ft³
